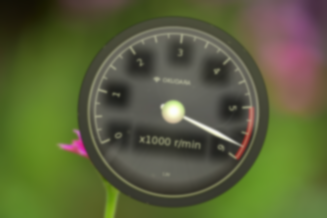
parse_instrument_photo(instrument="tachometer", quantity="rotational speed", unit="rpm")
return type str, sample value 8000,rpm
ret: 5750,rpm
